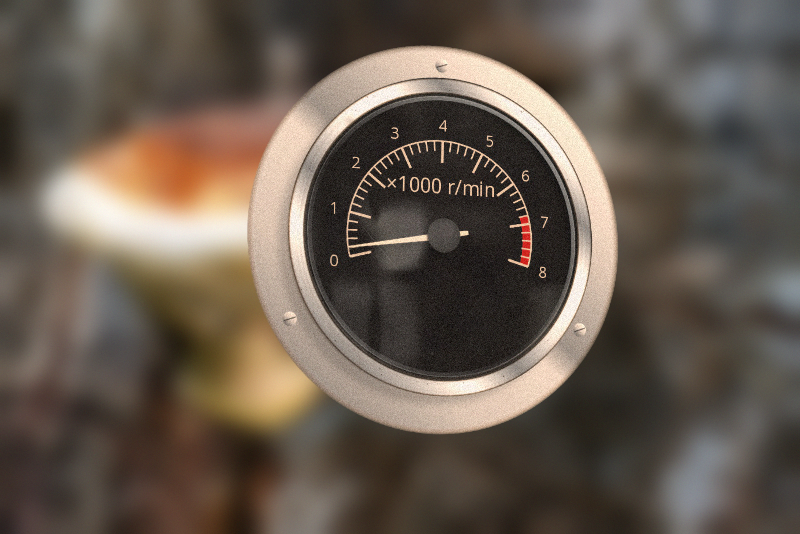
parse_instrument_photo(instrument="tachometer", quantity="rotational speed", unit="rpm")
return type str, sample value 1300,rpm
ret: 200,rpm
